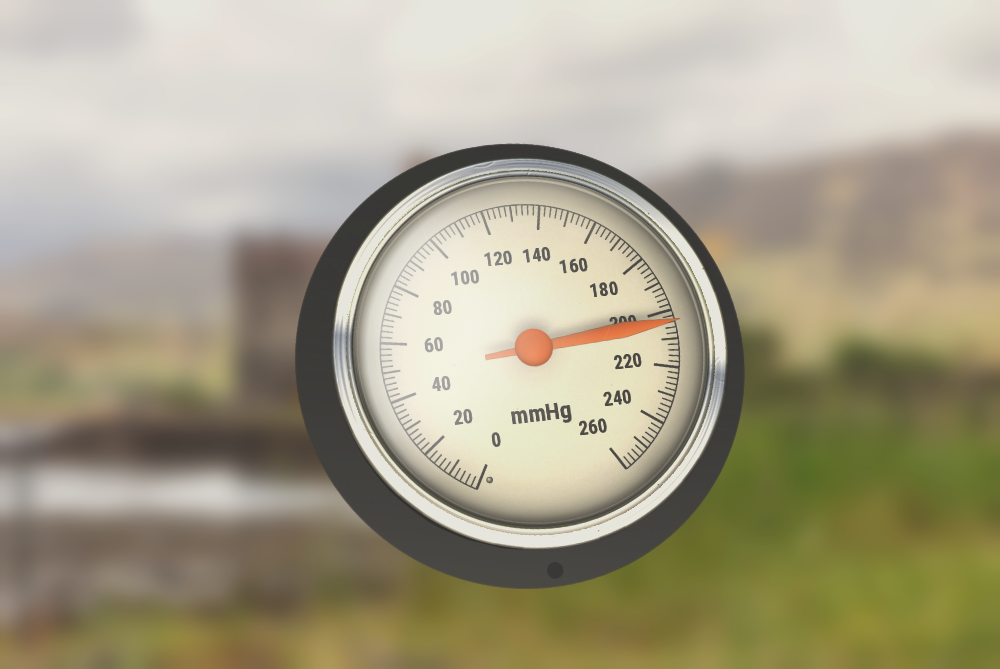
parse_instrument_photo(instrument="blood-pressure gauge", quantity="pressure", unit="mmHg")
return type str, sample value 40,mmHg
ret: 204,mmHg
